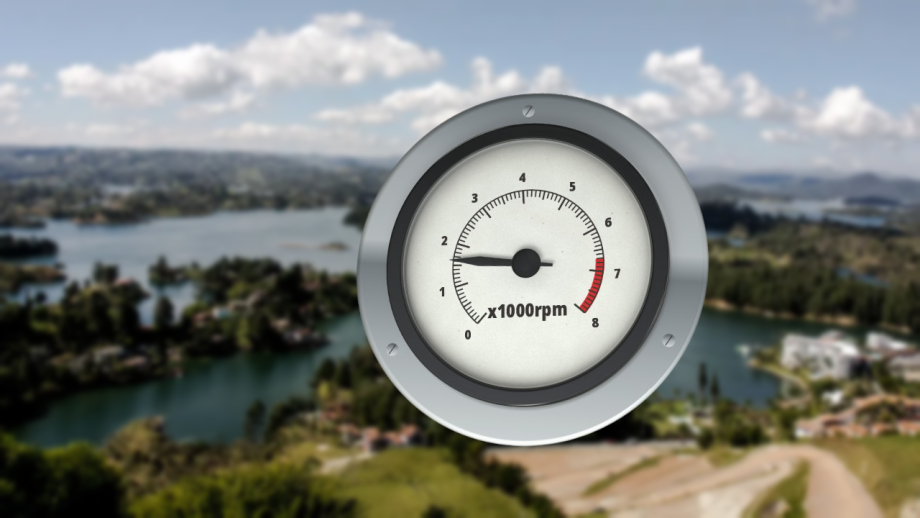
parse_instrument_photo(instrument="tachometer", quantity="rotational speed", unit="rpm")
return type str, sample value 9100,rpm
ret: 1600,rpm
